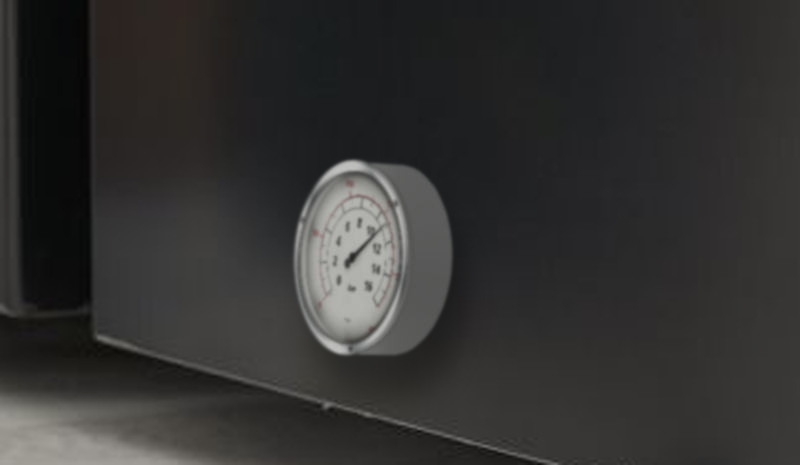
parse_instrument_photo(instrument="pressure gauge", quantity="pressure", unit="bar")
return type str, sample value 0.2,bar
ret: 11,bar
